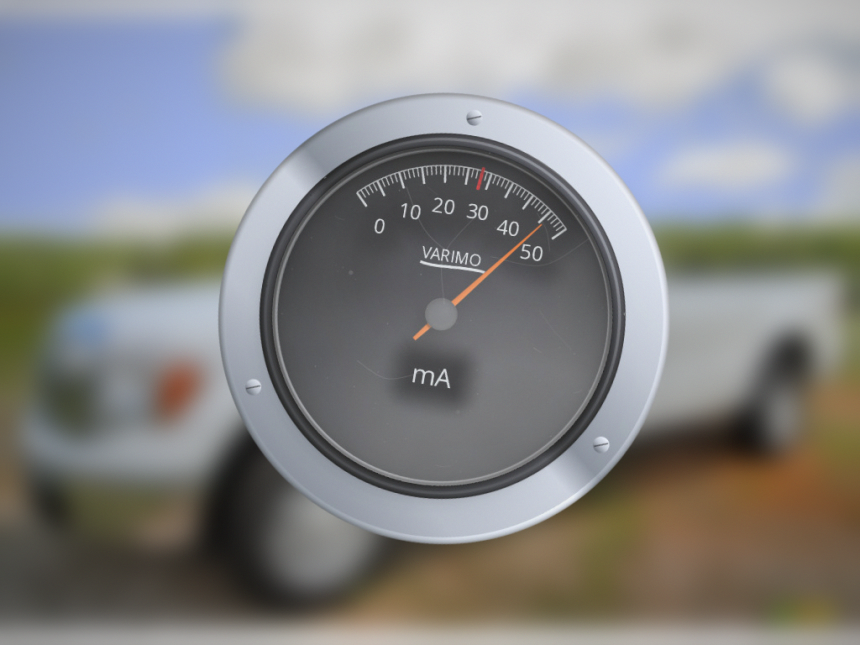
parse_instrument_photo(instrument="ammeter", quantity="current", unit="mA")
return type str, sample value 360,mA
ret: 46,mA
